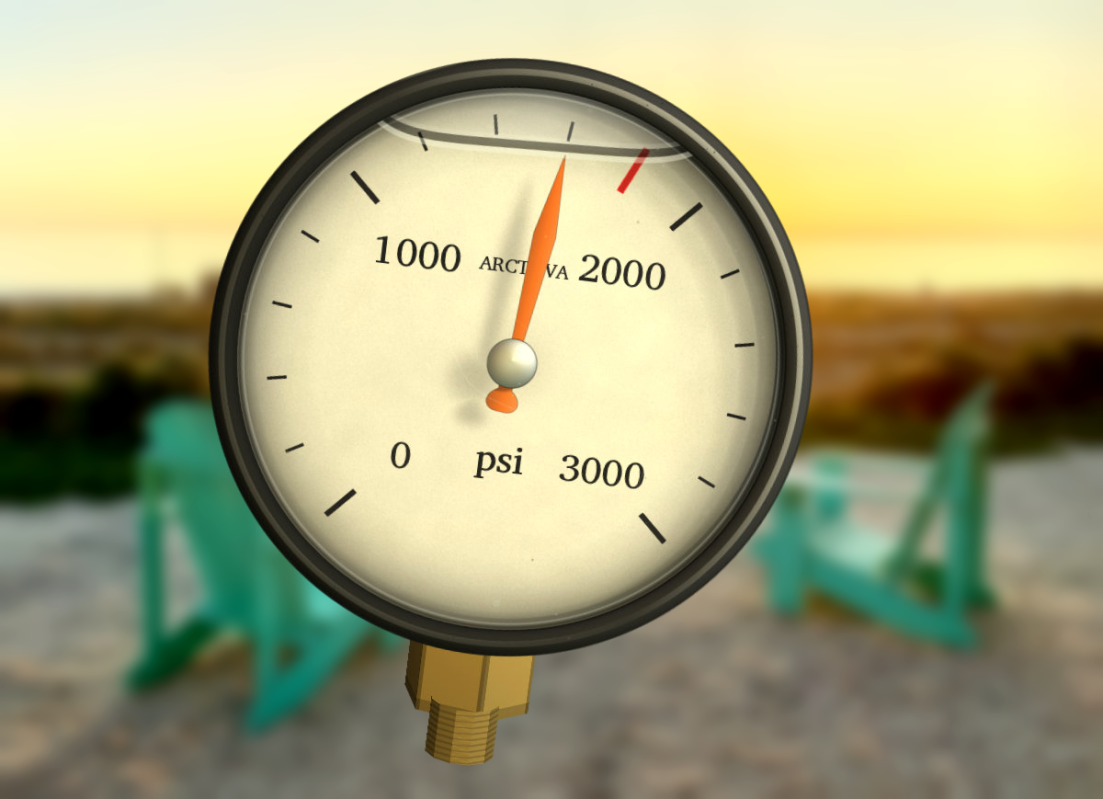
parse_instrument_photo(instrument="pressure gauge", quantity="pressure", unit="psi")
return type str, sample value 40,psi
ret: 1600,psi
